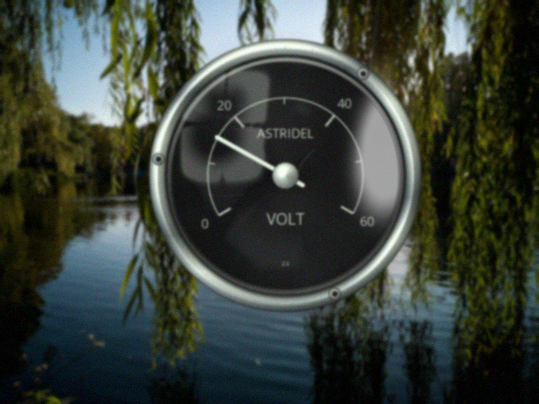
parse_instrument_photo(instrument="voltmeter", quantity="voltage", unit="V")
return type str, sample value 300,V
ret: 15,V
